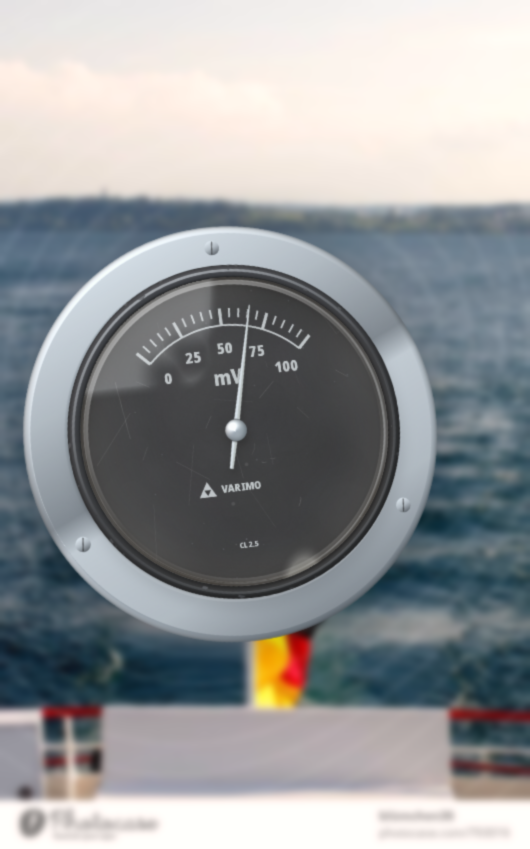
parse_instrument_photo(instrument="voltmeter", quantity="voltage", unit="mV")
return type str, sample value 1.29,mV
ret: 65,mV
